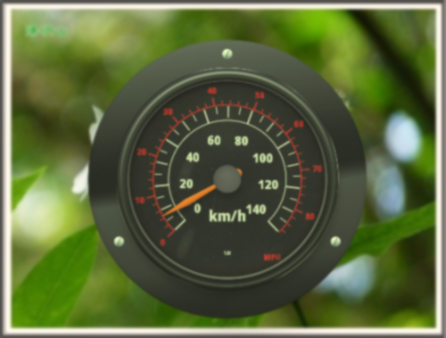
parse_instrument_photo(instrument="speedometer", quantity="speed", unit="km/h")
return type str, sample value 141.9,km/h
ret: 7.5,km/h
